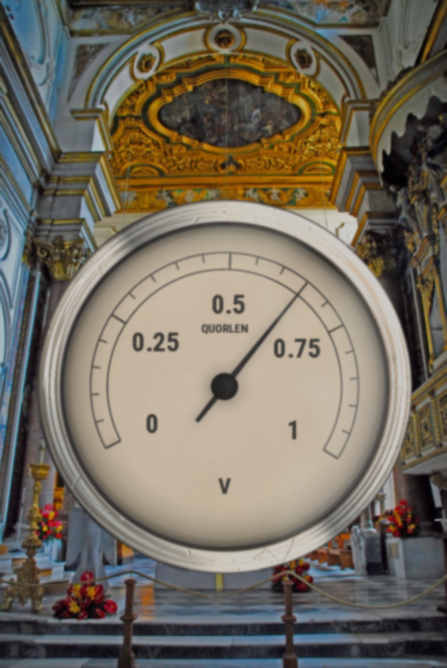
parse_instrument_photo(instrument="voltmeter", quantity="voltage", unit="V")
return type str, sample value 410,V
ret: 0.65,V
